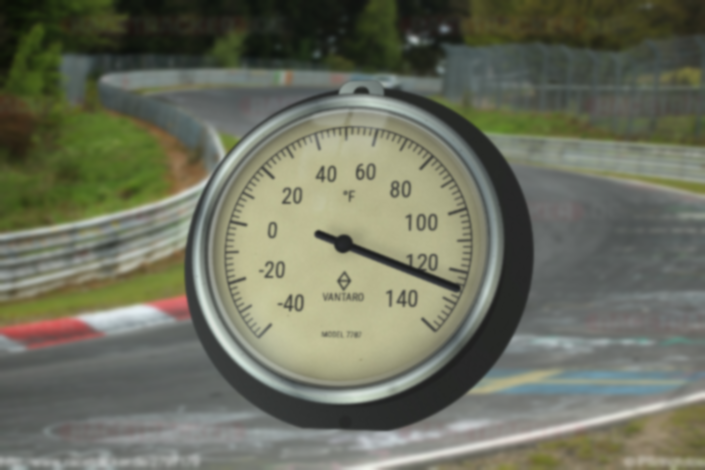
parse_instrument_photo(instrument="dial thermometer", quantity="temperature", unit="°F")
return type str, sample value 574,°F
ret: 126,°F
